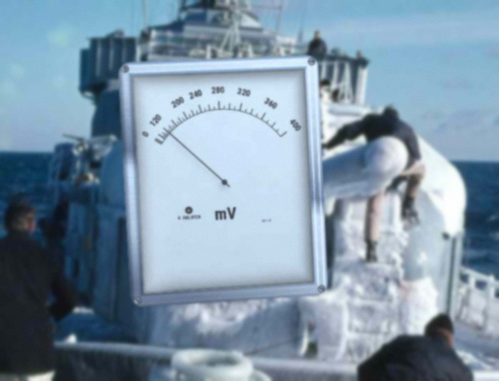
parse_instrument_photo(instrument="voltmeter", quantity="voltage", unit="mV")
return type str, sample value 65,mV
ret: 120,mV
